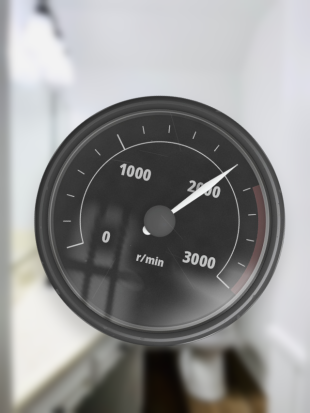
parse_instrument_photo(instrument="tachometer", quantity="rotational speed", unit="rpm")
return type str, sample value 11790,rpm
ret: 2000,rpm
